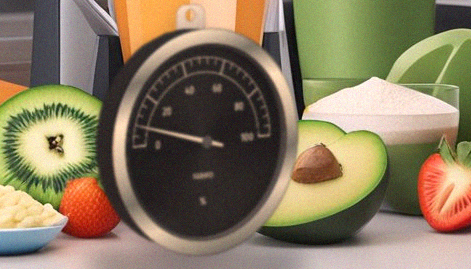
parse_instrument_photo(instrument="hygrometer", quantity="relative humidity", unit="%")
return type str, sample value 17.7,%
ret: 8,%
